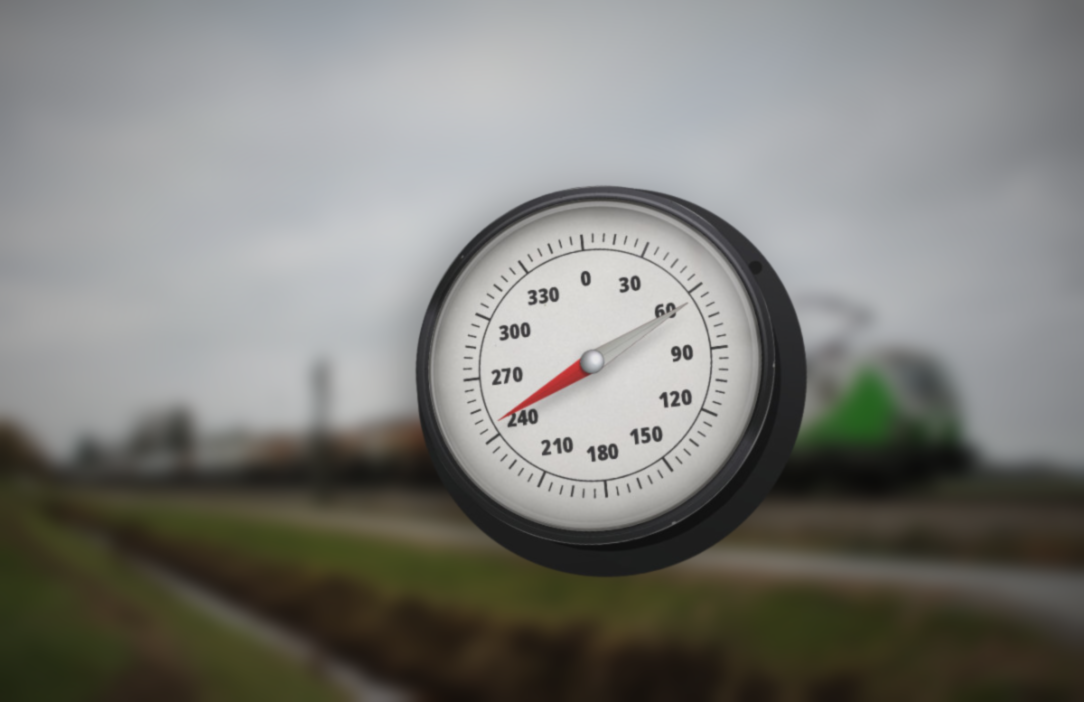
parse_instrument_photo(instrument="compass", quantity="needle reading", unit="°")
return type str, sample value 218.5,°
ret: 245,°
